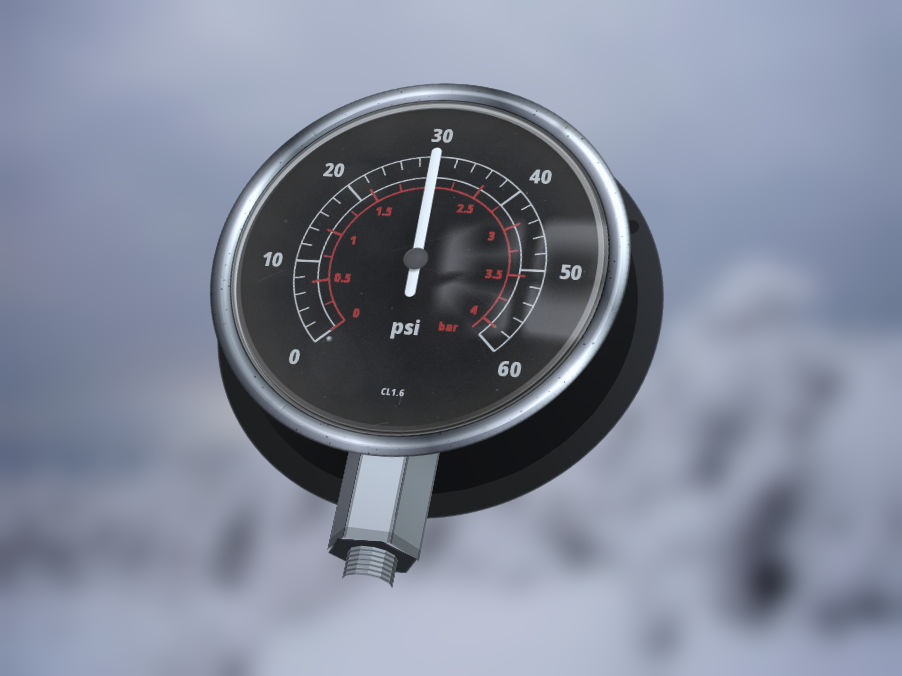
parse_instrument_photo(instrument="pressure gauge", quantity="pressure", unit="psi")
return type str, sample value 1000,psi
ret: 30,psi
